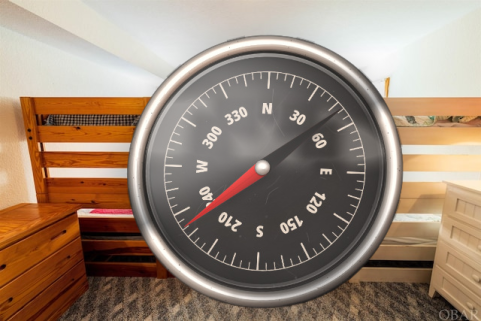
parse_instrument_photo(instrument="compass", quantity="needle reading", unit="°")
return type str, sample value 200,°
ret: 230,°
